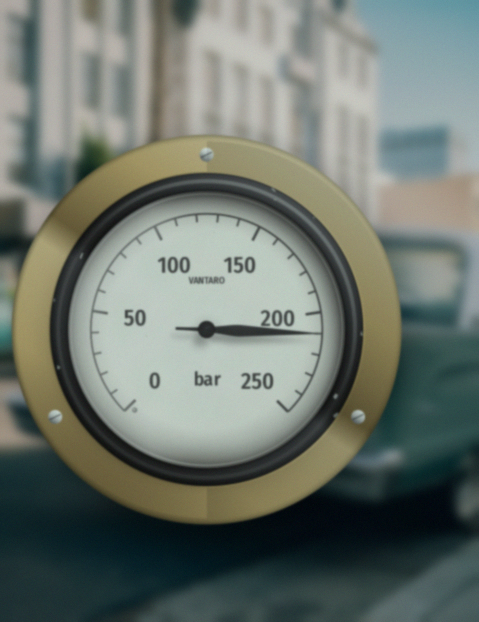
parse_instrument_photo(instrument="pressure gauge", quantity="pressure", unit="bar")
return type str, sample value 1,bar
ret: 210,bar
